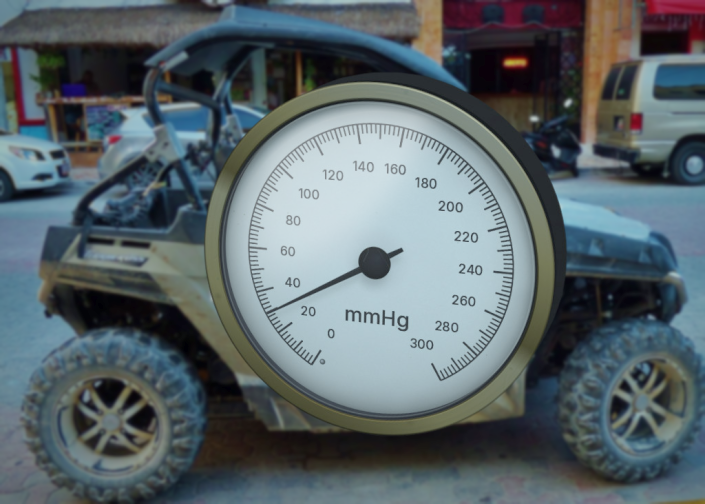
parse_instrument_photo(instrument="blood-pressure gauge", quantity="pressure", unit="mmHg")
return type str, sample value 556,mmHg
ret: 30,mmHg
